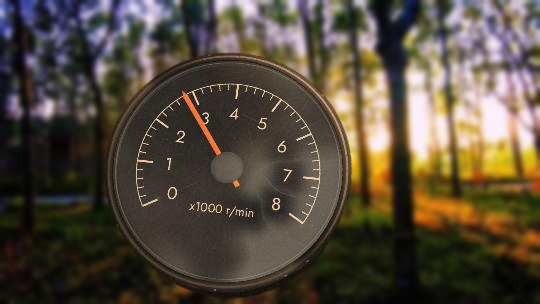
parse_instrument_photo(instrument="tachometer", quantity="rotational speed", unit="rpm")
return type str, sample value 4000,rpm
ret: 2800,rpm
